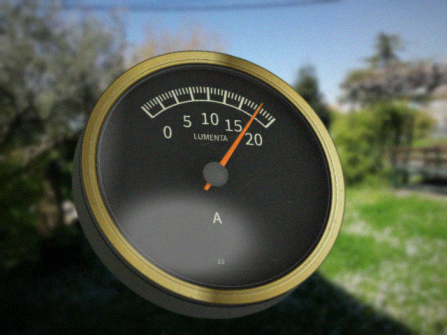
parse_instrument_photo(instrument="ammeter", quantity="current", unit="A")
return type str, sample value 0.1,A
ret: 17.5,A
